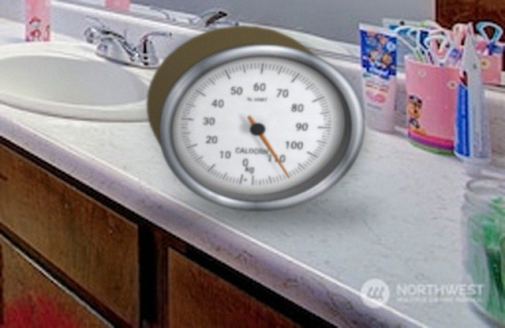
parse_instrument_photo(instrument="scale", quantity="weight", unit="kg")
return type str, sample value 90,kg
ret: 110,kg
